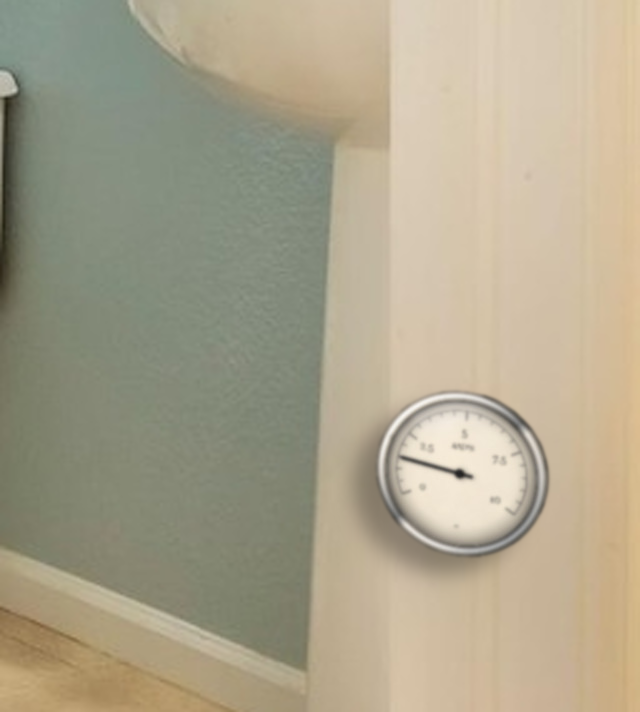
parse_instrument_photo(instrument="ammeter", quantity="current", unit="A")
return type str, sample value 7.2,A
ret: 1.5,A
